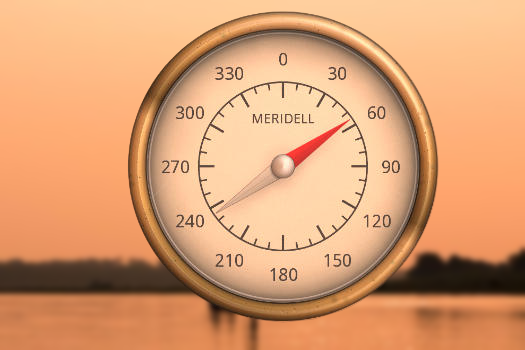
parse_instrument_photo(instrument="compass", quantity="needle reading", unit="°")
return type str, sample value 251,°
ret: 55,°
